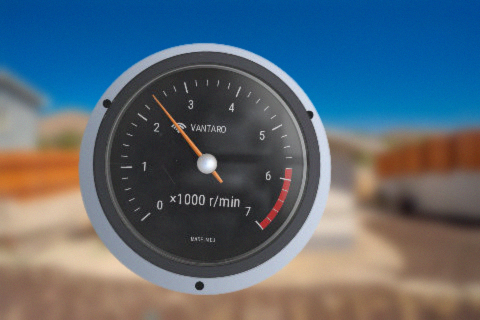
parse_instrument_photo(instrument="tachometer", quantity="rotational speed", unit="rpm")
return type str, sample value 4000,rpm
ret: 2400,rpm
